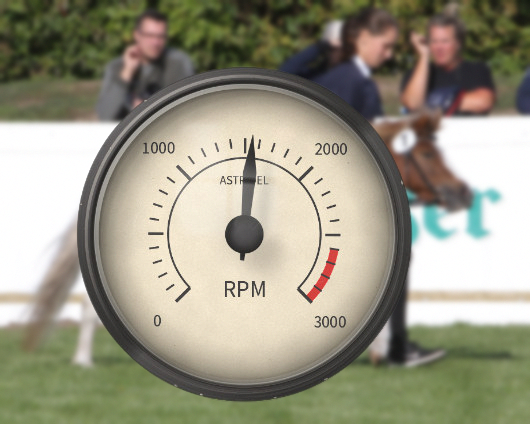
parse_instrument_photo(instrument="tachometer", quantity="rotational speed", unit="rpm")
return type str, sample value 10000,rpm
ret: 1550,rpm
